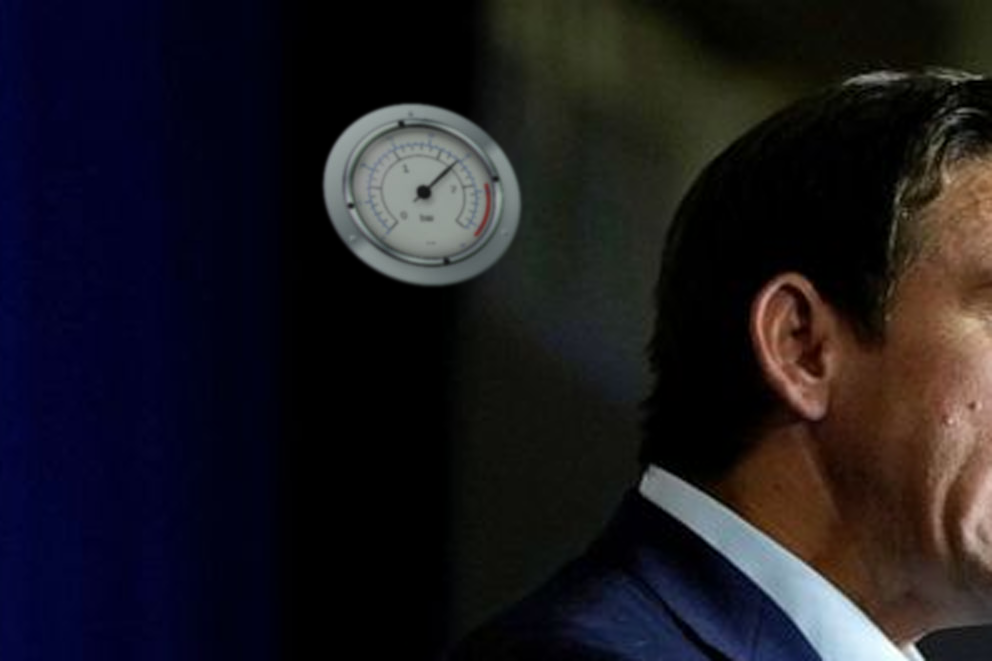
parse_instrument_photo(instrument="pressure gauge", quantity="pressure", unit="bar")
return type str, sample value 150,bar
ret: 1.7,bar
